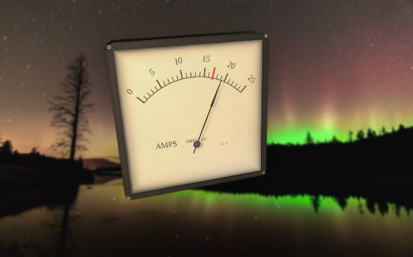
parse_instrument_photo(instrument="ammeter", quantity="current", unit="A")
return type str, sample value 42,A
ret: 19,A
